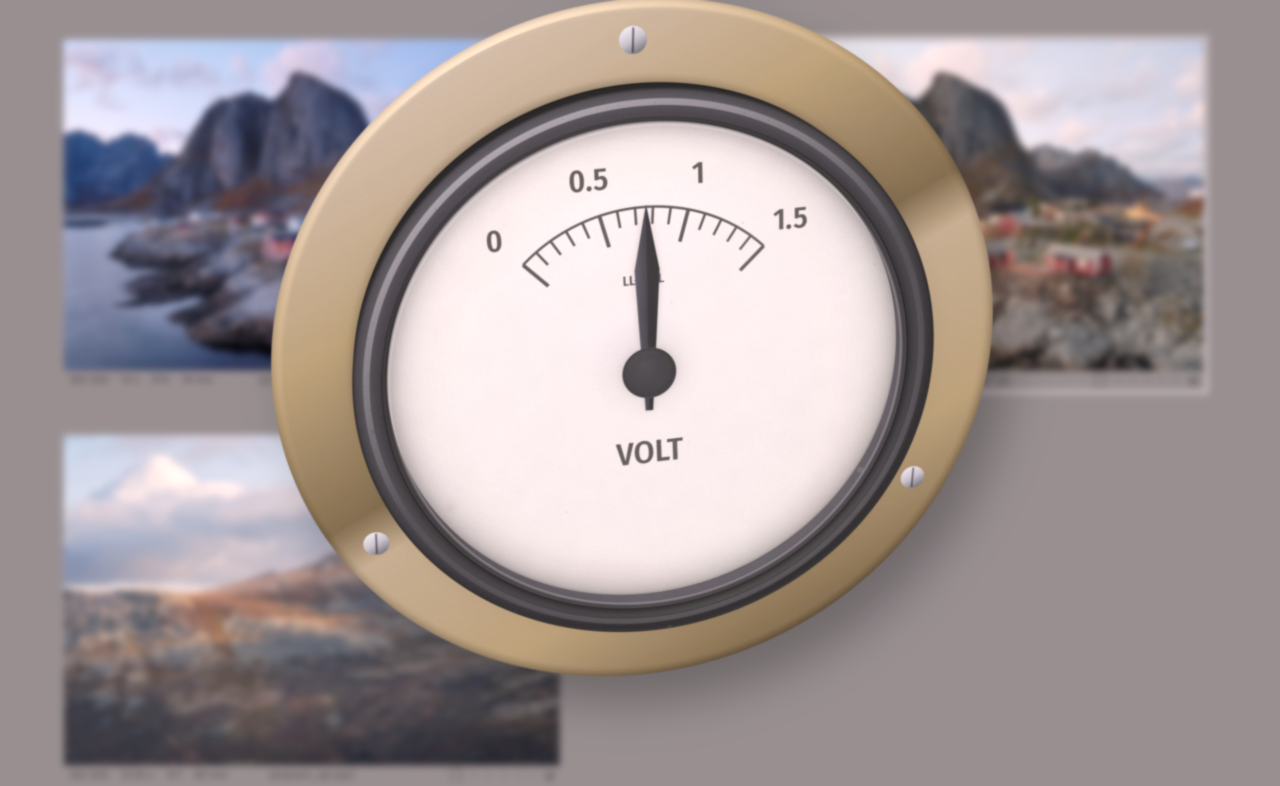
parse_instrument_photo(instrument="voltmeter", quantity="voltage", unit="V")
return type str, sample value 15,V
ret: 0.75,V
